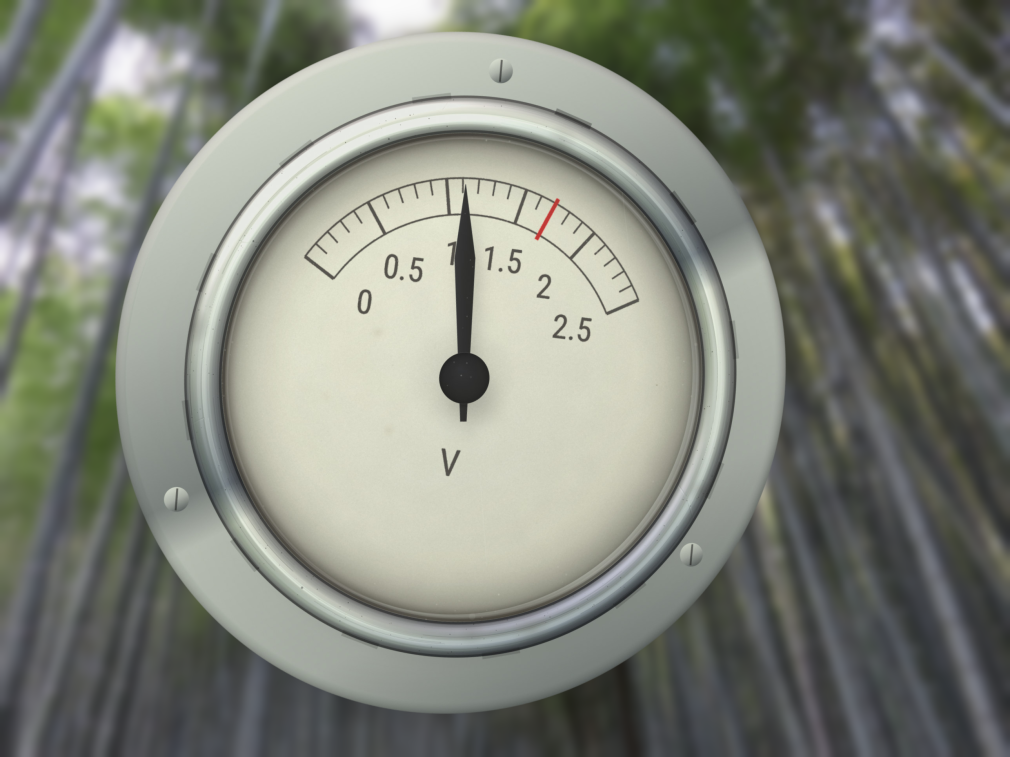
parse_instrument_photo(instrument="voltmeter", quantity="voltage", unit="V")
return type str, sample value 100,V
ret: 1.1,V
